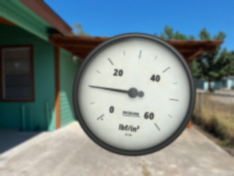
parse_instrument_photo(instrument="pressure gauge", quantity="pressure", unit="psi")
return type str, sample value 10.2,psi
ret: 10,psi
